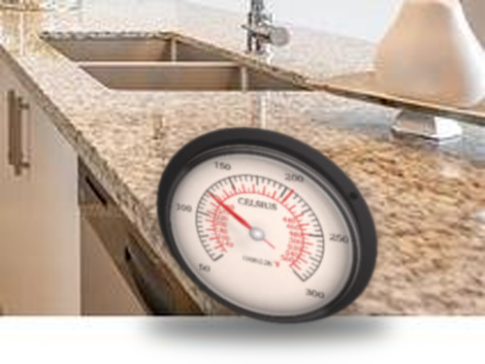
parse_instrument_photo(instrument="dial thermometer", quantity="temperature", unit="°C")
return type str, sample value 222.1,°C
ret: 125,°C
